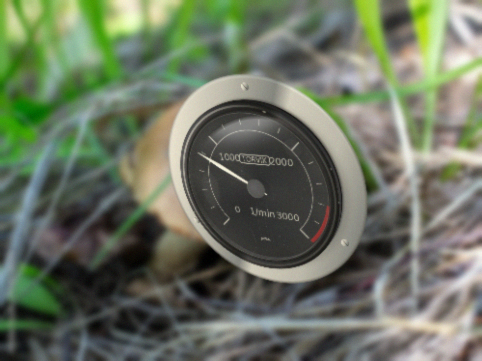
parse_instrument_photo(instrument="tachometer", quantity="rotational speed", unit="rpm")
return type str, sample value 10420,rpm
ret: 800,rpm
